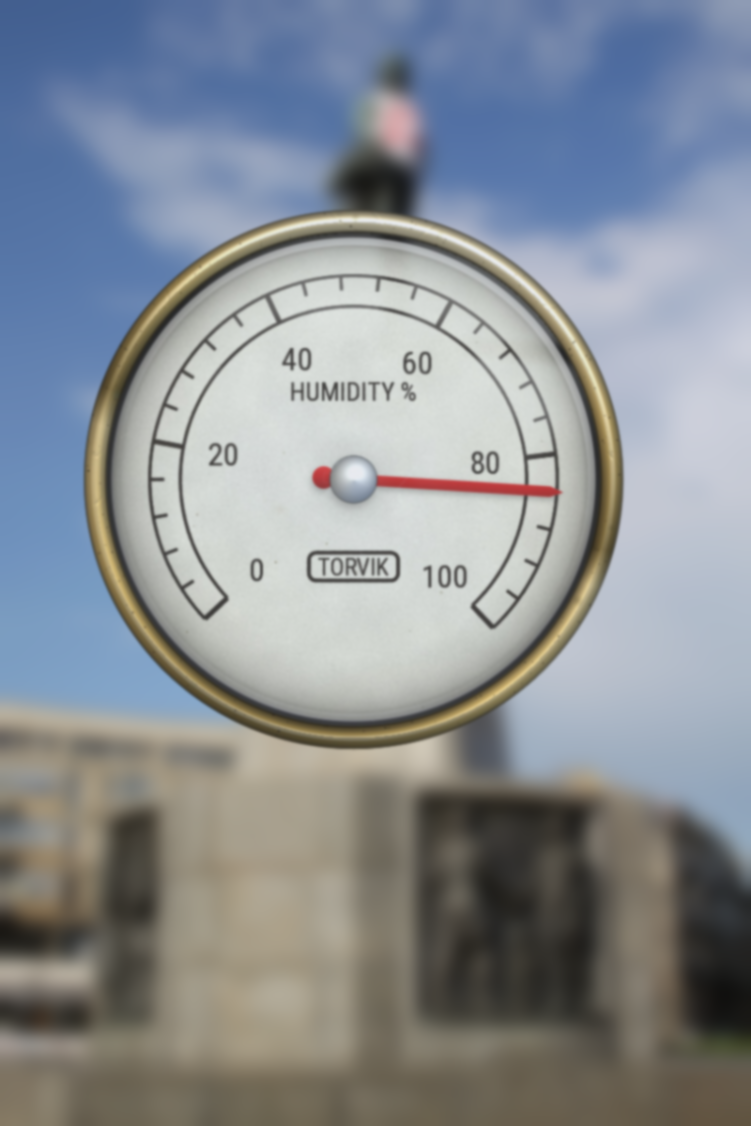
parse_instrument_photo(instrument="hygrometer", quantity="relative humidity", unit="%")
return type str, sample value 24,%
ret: 84,%
